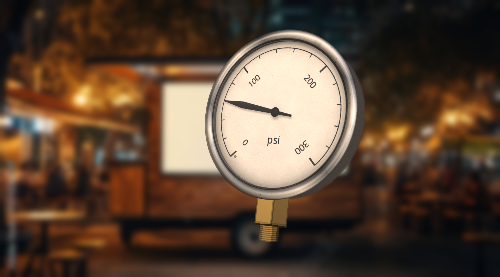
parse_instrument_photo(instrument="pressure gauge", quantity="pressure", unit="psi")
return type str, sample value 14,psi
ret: 60,psi
